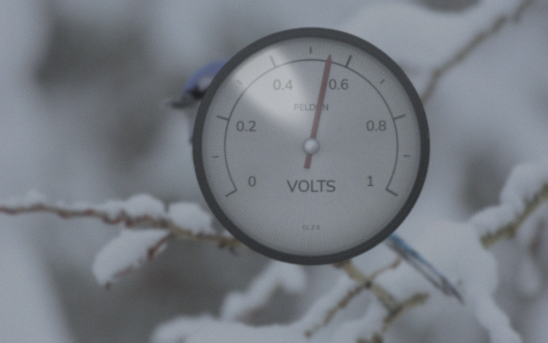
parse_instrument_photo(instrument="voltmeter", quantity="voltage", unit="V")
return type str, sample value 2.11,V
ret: 0.55,V
